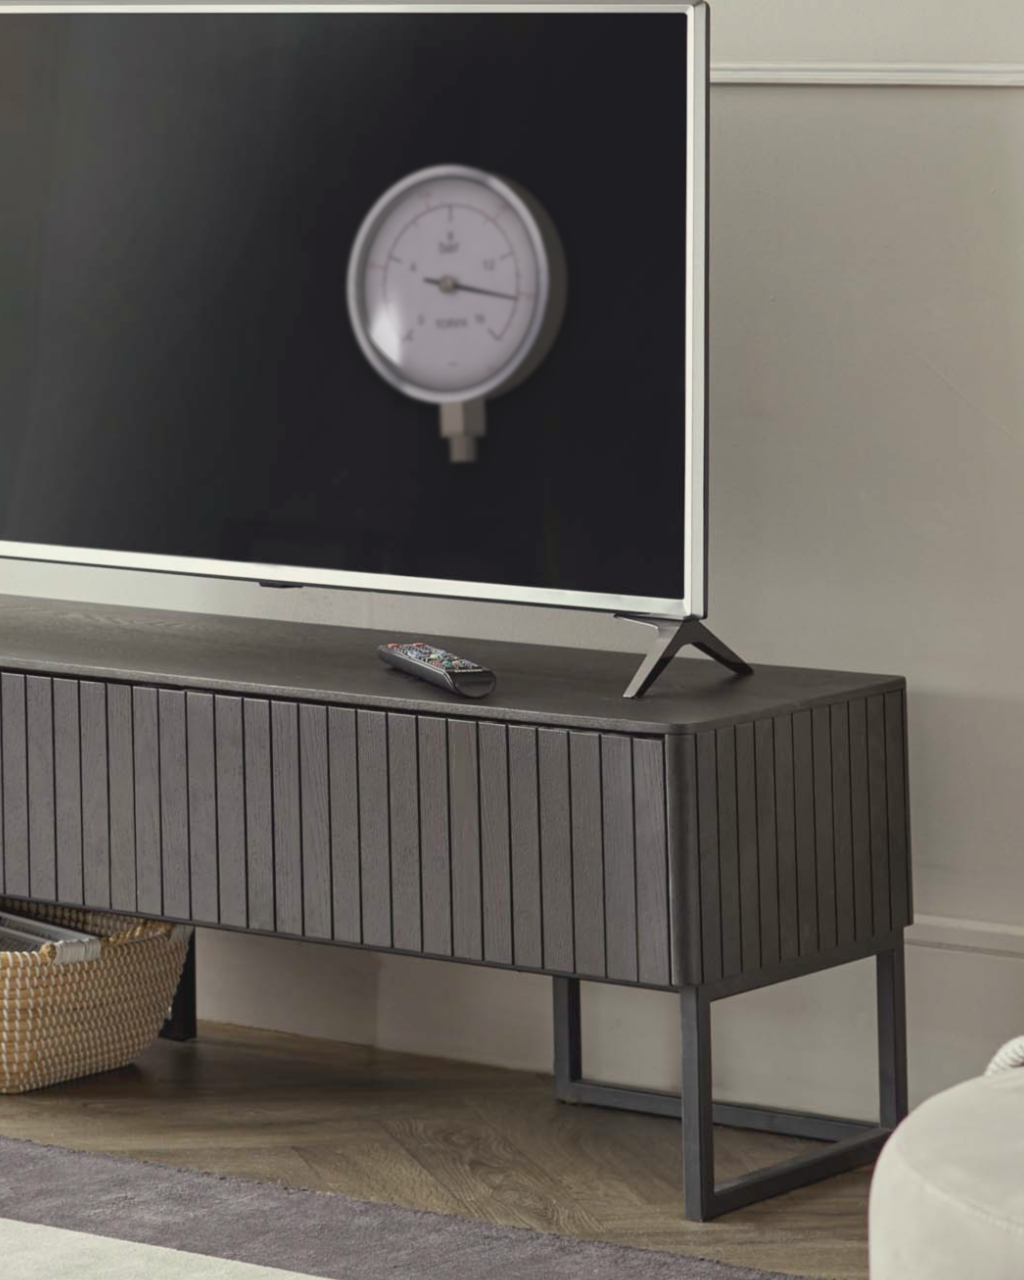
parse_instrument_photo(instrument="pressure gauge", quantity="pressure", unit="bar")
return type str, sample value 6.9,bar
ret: 14,bar
